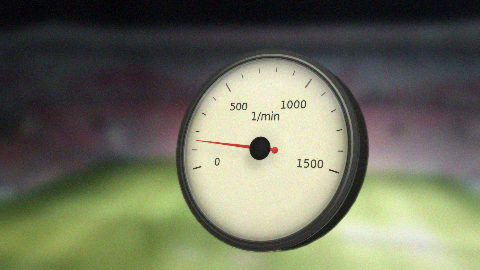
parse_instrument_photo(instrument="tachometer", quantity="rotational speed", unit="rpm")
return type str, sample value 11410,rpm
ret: 150,rpm
